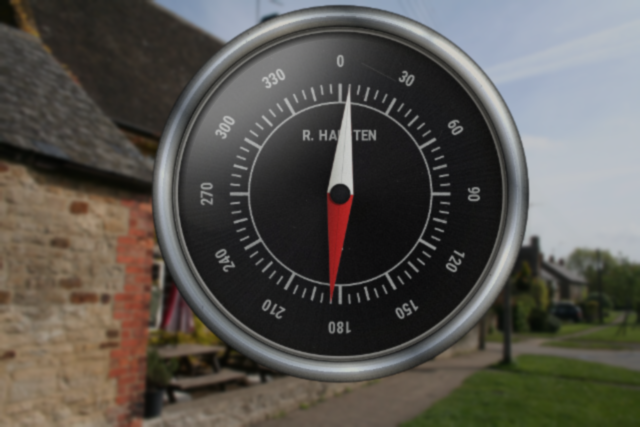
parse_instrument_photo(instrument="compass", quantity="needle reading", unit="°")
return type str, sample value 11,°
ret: 185,°
